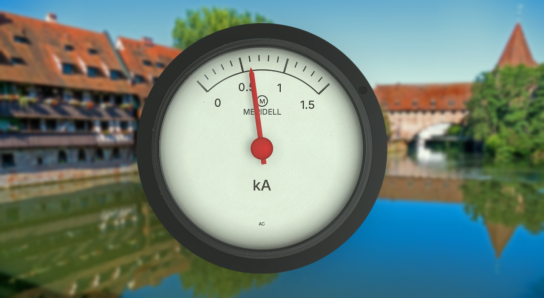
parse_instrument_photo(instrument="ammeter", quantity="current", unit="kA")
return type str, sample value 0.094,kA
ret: 0.6,kA
